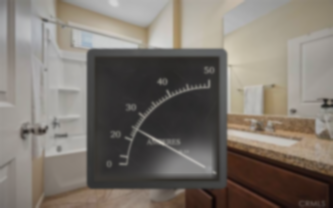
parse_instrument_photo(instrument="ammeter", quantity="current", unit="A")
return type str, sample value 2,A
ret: 25,A
